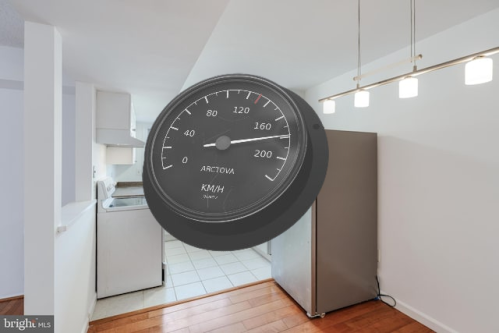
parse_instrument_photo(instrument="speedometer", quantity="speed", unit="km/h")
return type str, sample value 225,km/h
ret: 180,km/h
